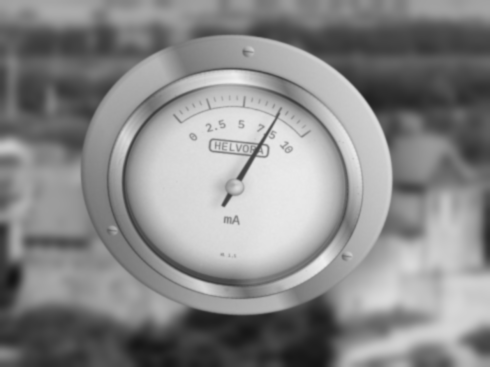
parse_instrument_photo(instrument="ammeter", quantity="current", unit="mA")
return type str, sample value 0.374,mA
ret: 7.5,mA
